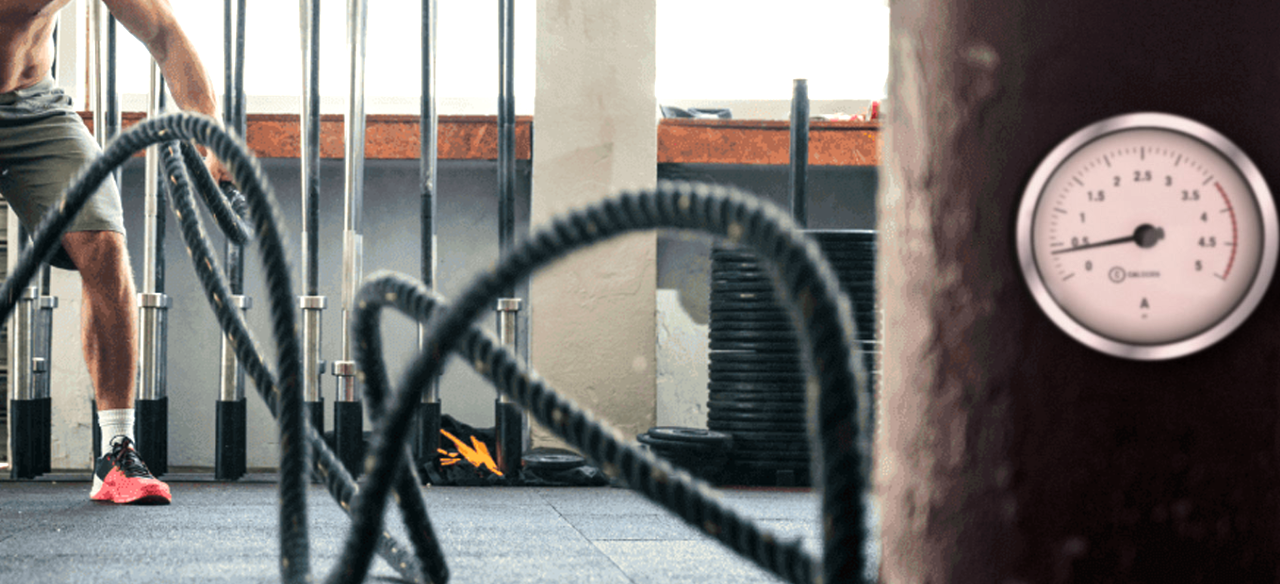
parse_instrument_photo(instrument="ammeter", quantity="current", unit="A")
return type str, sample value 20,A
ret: 0.4,A
